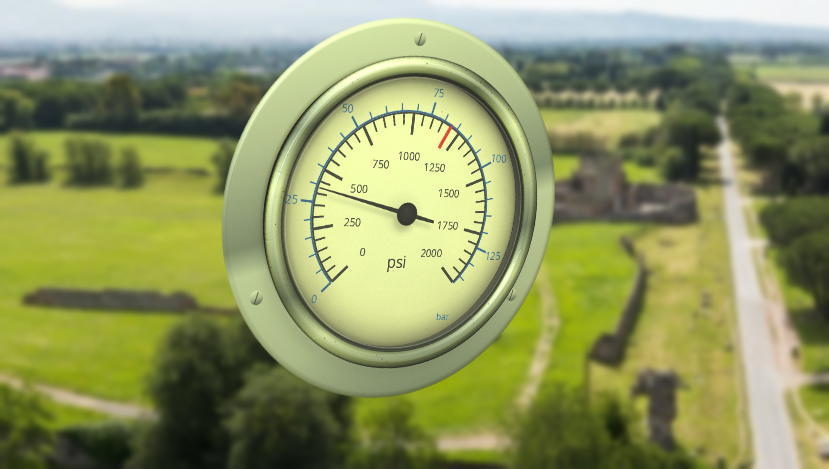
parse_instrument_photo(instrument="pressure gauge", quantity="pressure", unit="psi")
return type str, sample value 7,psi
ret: 425,psi
